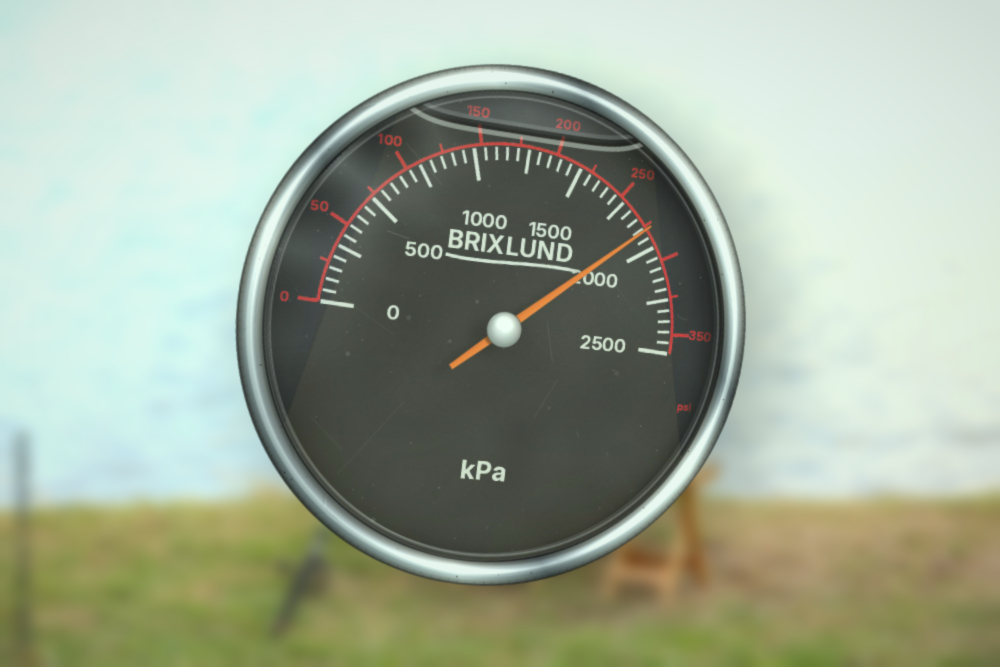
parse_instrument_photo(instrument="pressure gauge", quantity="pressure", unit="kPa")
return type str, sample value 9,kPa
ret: 1900,kPa
